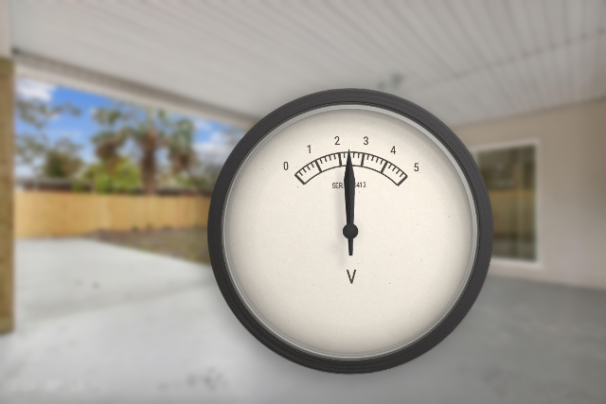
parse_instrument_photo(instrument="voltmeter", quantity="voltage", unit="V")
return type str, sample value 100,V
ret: 2.4,V
